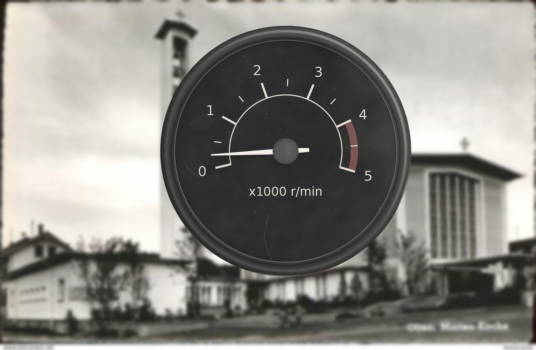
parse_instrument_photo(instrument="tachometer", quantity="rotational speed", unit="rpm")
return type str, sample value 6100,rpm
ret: 250,rpm
